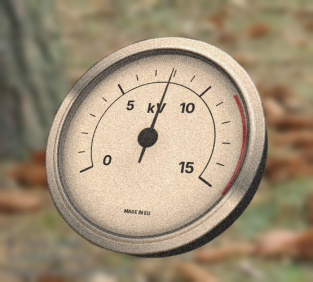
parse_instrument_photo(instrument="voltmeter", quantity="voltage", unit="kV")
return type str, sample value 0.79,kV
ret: 8,kV
